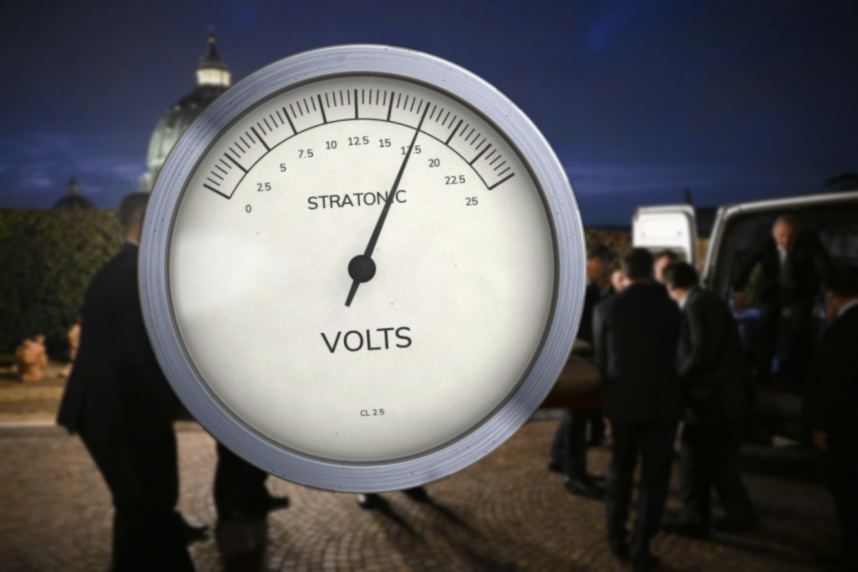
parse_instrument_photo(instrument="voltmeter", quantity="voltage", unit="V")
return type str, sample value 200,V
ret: 17.5,V
